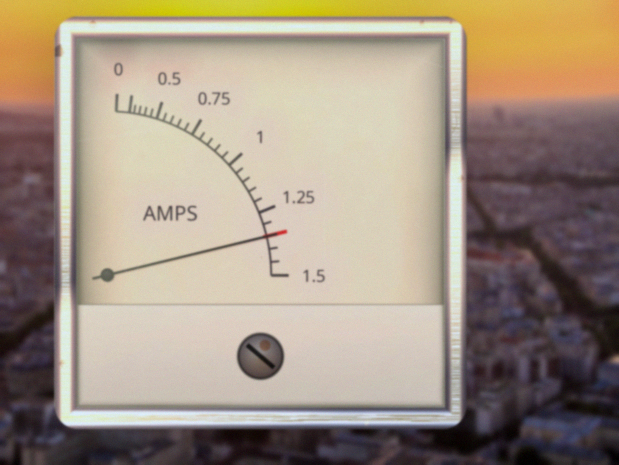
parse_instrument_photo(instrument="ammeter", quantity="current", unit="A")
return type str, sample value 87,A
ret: 1.35,A
